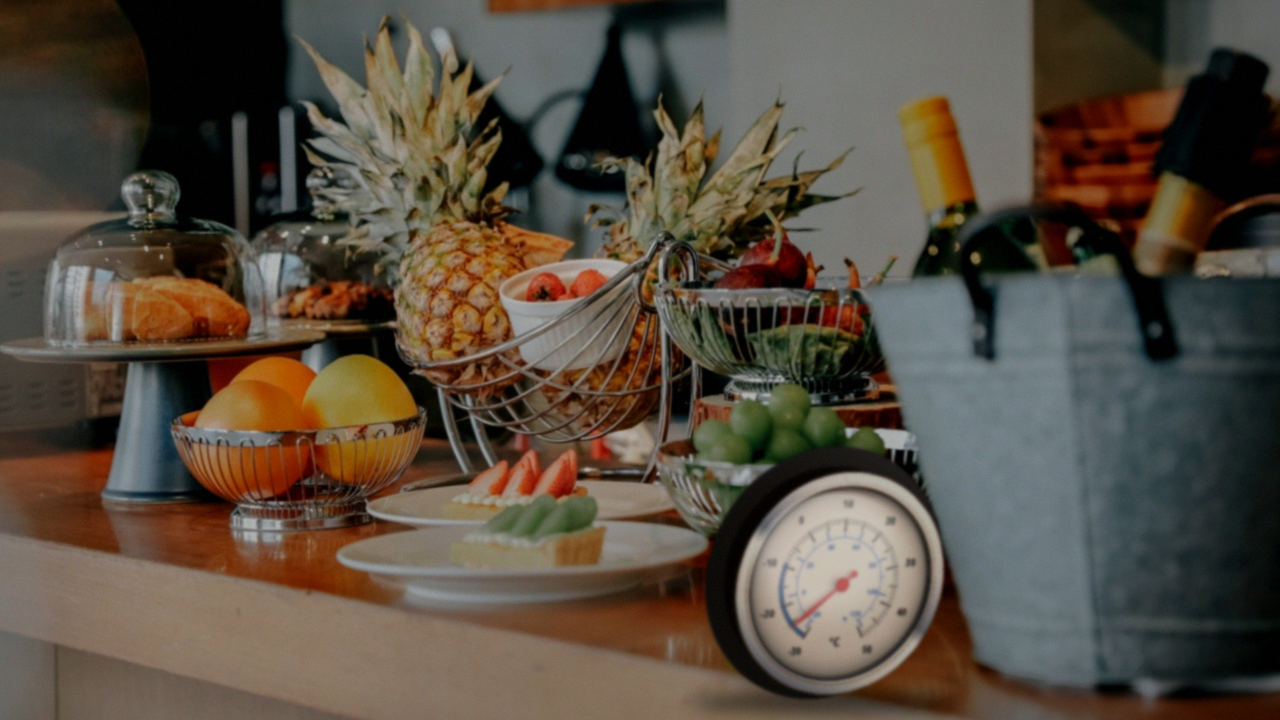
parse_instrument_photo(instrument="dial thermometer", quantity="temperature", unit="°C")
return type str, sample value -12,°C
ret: -25,°C
